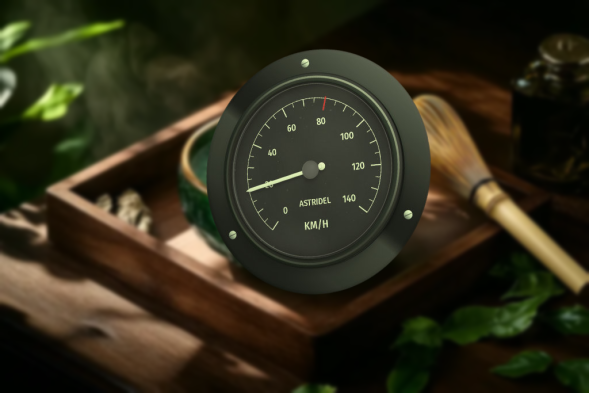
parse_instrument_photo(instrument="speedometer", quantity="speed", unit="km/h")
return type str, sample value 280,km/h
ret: 20,km/h
